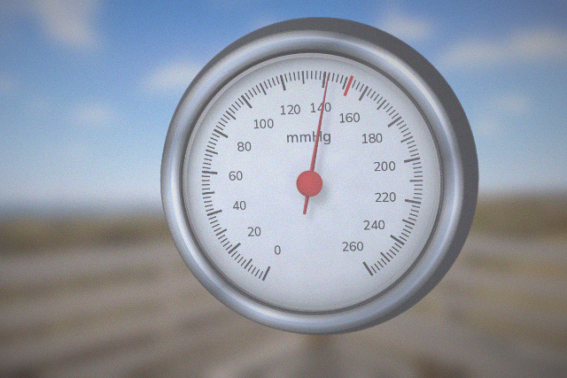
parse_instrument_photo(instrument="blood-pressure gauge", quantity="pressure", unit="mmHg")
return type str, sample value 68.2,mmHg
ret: 142,mmHg
